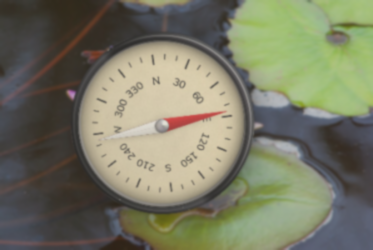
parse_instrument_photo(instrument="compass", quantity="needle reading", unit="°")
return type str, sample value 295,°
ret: 85,°
